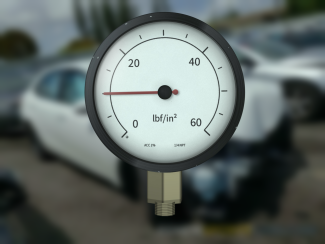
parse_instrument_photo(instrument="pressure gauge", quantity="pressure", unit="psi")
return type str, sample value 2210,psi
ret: 10,psi
